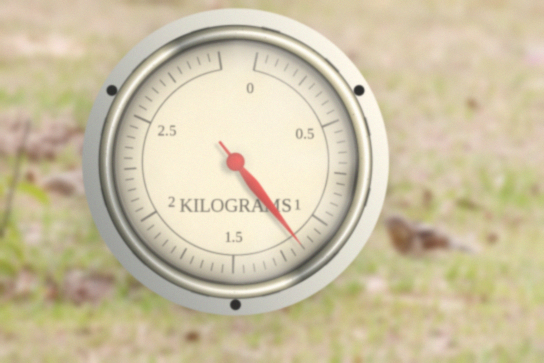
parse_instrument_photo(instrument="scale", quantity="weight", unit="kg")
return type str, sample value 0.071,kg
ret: 1.15,kg
